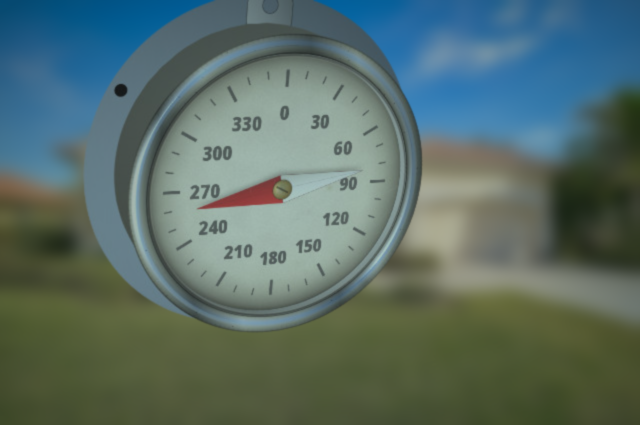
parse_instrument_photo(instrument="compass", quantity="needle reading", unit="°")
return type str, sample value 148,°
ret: 260,°
